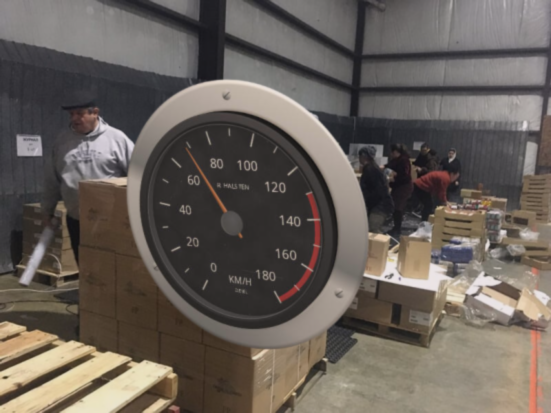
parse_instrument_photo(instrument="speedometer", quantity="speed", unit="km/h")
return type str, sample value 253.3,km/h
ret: 70,km/h
